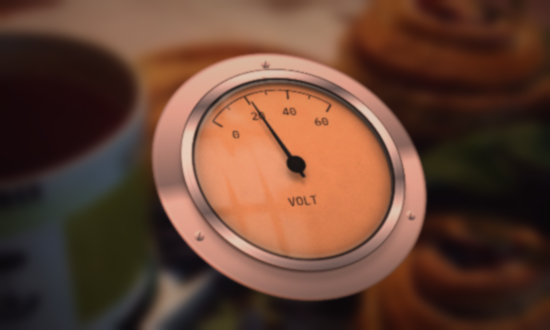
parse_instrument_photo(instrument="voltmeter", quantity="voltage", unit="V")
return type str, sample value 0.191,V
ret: 20,V
